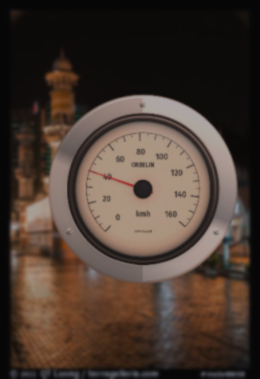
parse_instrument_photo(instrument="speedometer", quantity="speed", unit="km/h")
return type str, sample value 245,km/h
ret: 40,km/h
